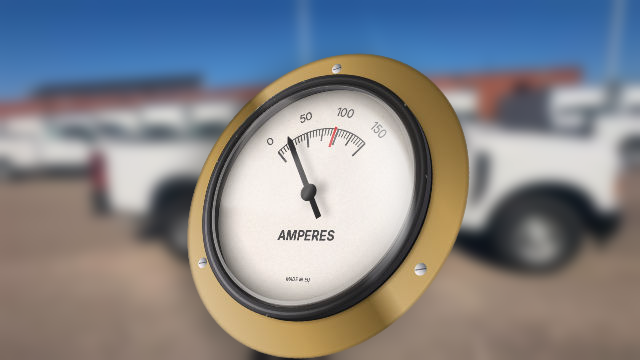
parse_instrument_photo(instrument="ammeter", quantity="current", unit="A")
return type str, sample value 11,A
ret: 25,A
